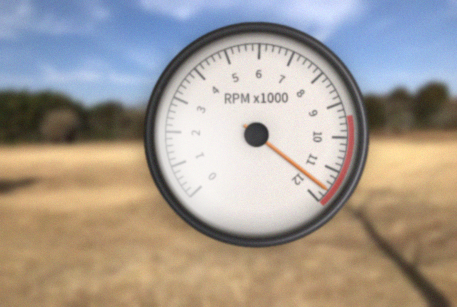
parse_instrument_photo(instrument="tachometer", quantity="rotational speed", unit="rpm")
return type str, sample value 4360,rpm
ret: 11600,rpm
